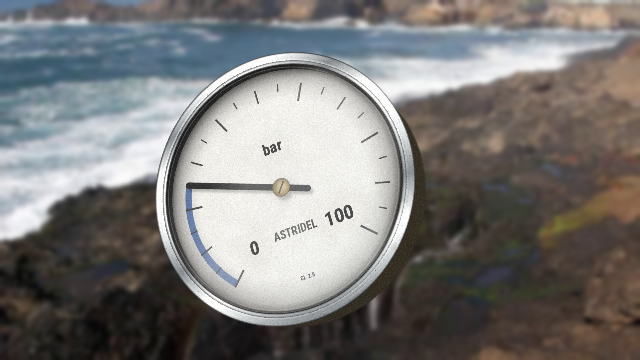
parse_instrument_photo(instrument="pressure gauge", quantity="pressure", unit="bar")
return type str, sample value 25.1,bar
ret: 25,bar
